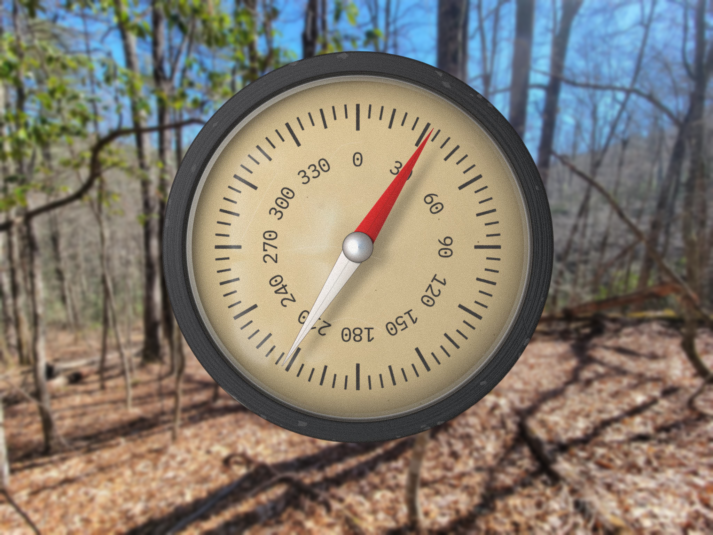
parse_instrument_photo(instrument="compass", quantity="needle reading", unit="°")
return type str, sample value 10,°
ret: 32.5,°
